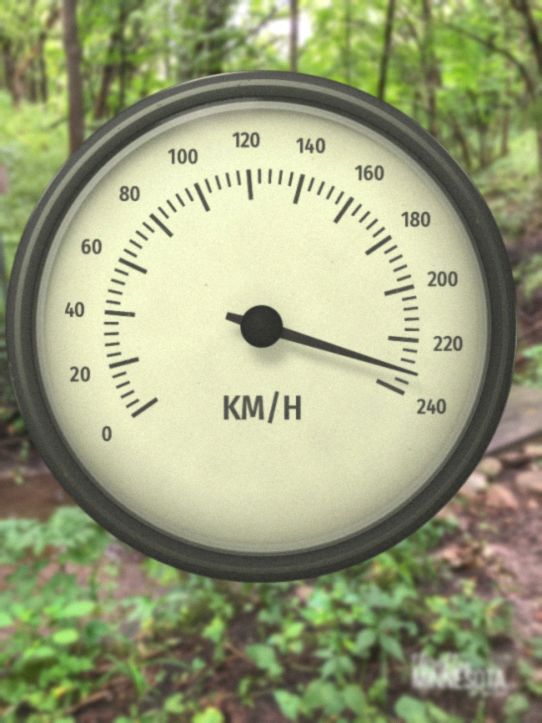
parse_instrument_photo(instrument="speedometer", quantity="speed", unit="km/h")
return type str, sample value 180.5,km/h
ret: 232,km/h
